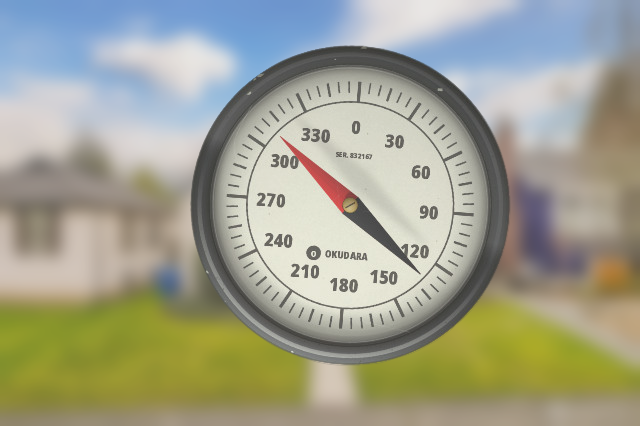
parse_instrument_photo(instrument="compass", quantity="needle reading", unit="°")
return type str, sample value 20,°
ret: 310,°
